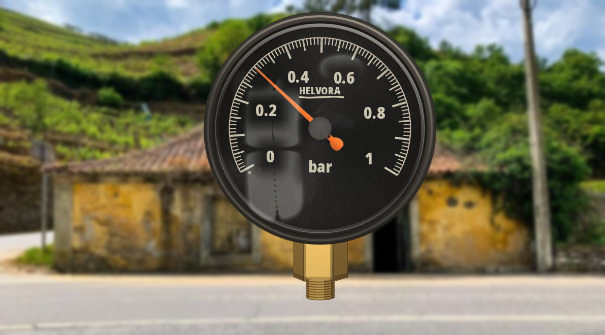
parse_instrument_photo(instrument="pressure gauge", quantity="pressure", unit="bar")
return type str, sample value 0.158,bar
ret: 0.3,bar
